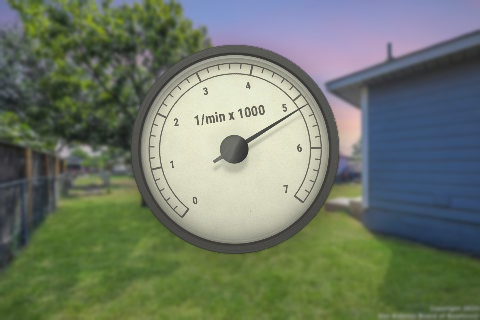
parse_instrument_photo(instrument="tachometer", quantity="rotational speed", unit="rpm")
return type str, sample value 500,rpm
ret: 5200,rpm
